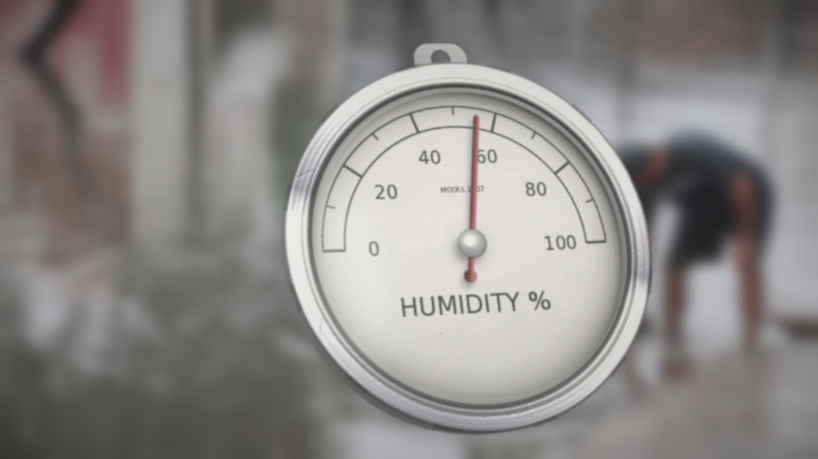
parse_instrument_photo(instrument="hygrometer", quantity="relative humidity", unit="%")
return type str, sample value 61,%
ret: 55,%
